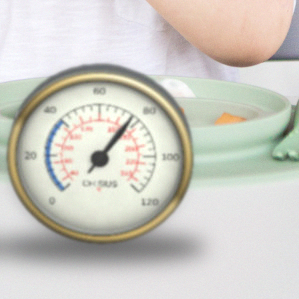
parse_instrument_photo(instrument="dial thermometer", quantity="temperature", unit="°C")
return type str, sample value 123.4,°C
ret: 76,°C
